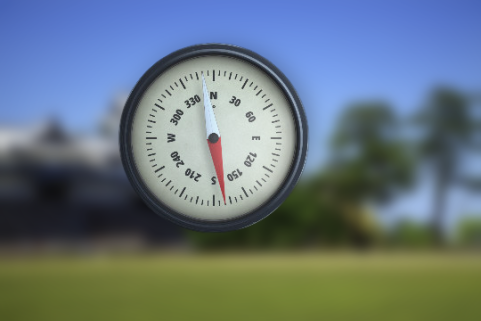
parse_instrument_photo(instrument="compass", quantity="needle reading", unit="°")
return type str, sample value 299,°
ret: 170,°
